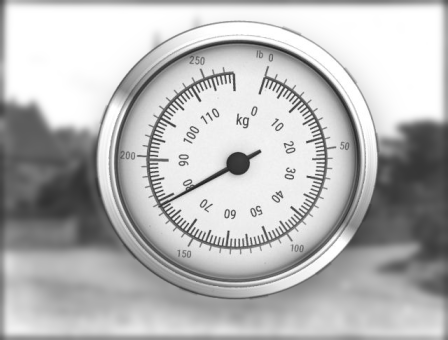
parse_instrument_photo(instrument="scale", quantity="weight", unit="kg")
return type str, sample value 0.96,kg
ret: 79,kg
